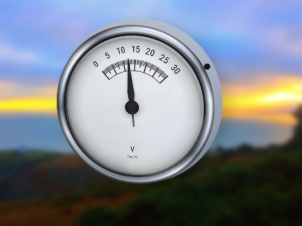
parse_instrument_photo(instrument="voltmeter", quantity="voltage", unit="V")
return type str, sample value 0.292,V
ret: 12.5,V
